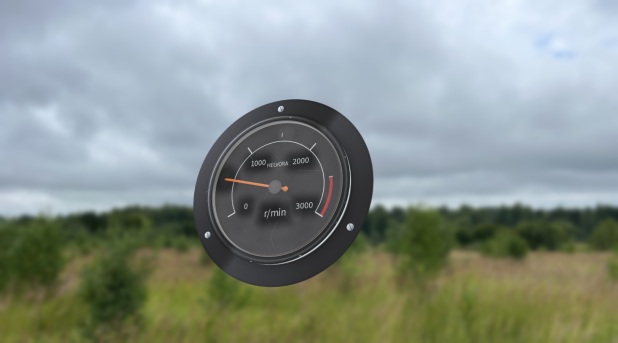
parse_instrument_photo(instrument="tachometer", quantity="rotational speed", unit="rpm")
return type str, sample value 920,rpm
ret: 500,rpm
